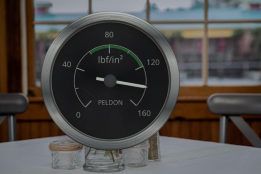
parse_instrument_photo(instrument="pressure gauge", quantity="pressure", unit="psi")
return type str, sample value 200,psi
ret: 140,psi
